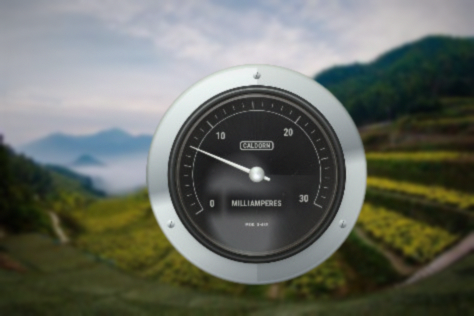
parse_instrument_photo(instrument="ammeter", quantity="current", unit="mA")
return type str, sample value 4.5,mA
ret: 7,mA
